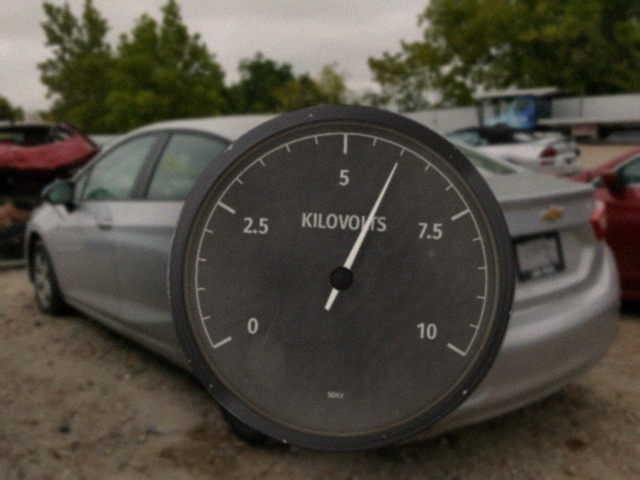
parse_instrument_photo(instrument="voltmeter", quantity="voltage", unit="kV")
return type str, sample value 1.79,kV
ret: 6,kV
